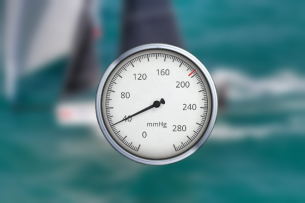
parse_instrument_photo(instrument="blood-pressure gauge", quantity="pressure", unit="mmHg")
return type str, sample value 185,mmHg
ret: 40,mmHg
